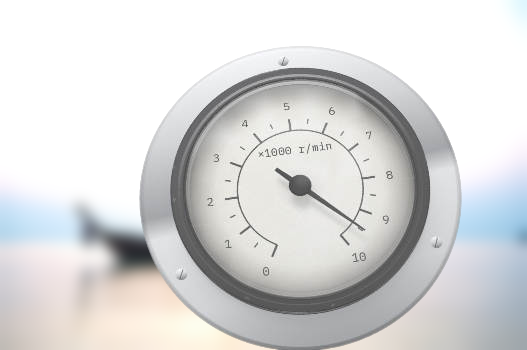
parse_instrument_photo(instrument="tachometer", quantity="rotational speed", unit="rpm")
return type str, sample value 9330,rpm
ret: 9500,rpm
